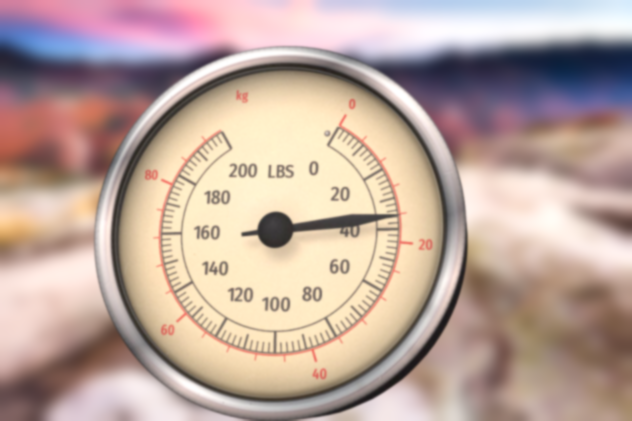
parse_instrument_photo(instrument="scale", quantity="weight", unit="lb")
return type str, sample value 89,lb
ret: 36,lb
